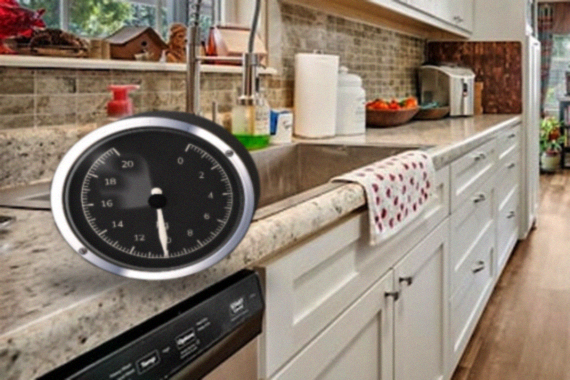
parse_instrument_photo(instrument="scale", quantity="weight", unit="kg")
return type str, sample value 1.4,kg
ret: 10,kg
